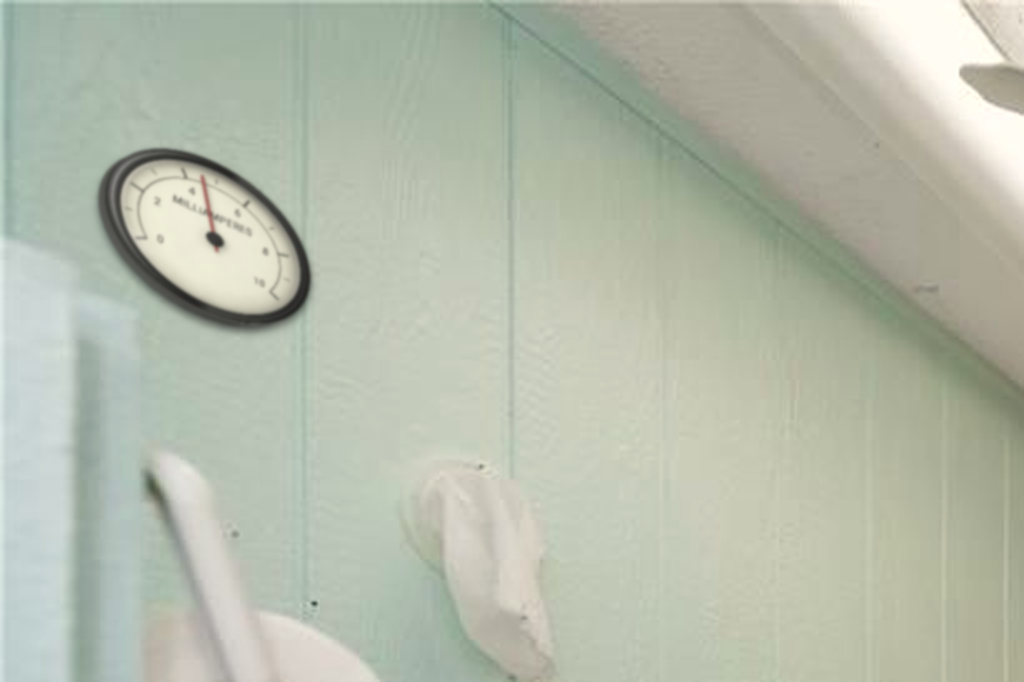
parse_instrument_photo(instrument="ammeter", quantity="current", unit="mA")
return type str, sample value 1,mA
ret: 4.5,mA
